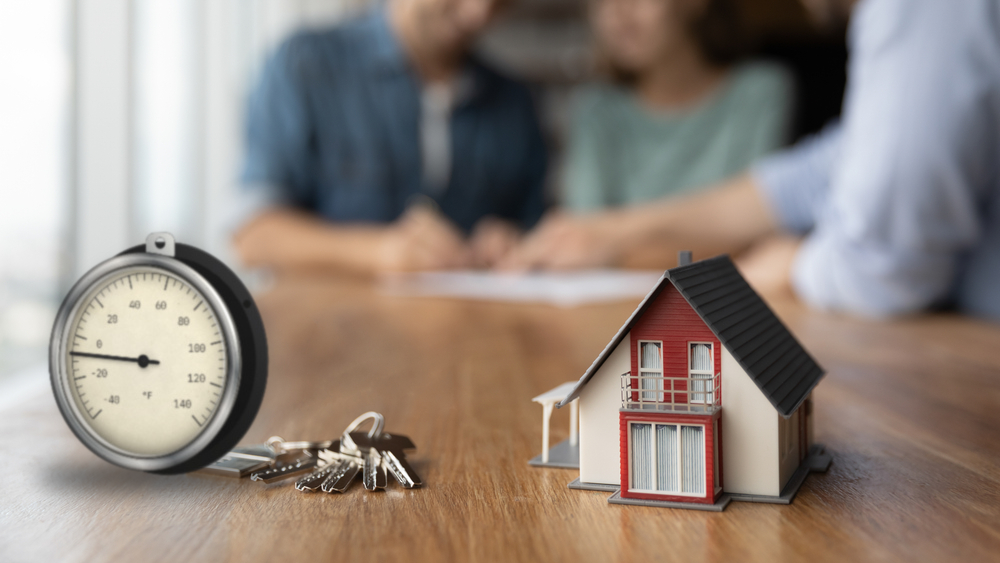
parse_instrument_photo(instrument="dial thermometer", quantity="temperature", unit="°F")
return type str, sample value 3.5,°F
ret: -8,°F
